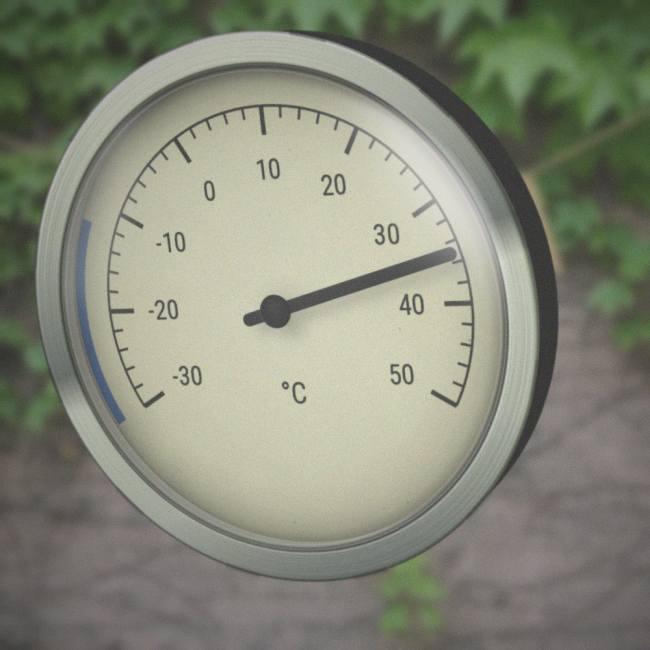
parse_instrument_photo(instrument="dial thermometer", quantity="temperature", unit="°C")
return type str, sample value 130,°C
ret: 35,°C
